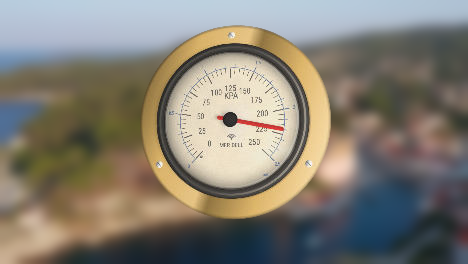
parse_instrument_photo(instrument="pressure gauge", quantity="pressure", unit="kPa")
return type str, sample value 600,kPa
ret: 220,kPa
